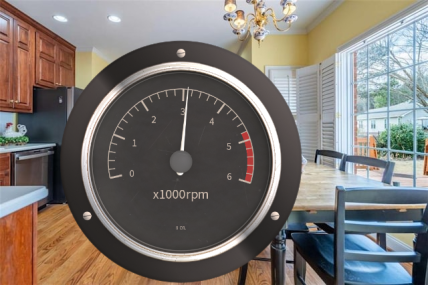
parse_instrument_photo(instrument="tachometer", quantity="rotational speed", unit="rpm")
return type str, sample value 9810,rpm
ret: 3100,rpm
